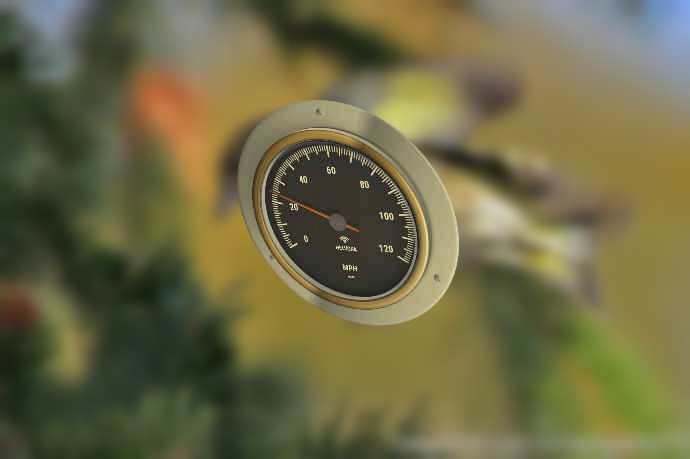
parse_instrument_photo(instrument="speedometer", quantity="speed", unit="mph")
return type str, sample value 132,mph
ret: 25,mph
